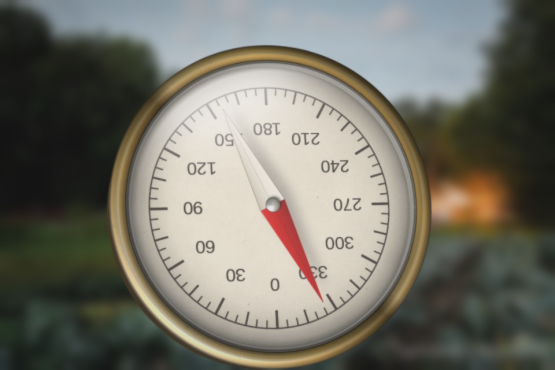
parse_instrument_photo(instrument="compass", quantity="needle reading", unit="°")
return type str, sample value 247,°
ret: 335,°
